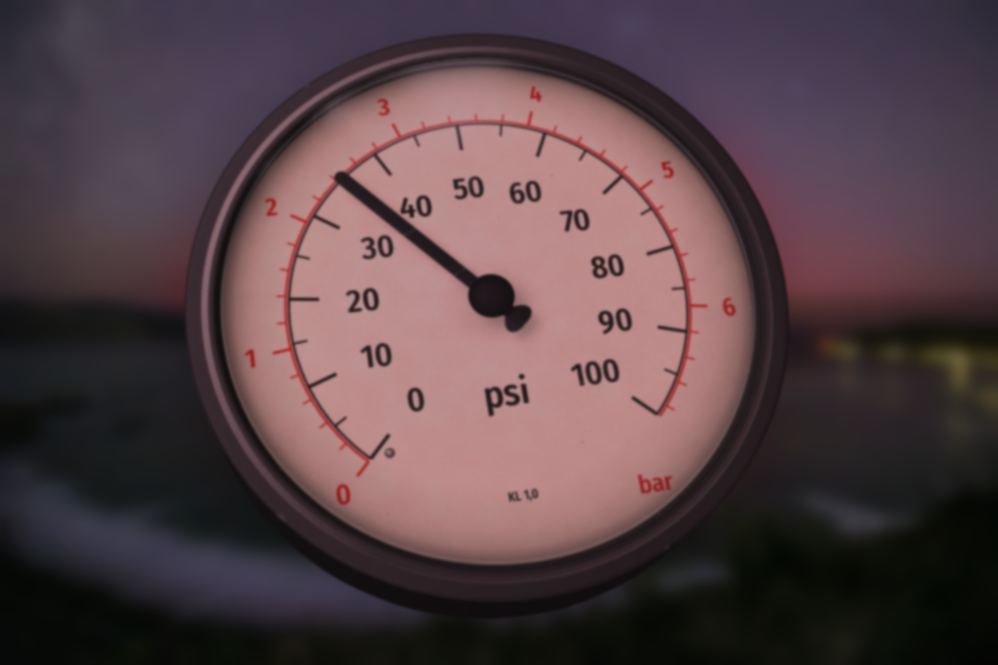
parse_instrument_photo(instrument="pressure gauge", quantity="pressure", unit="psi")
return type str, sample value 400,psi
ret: 35,psi
